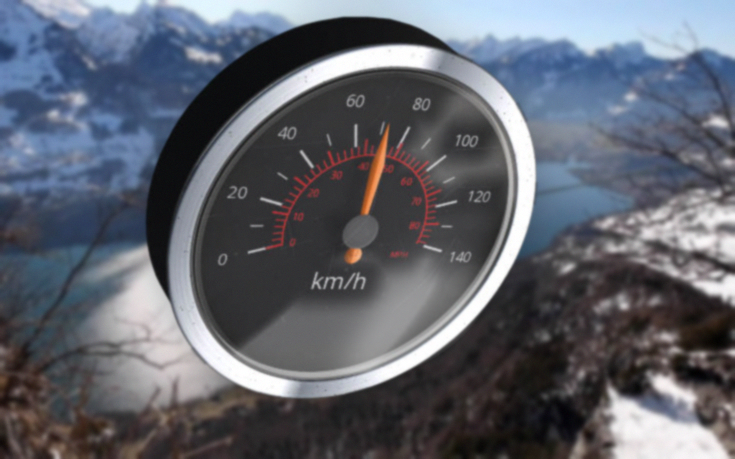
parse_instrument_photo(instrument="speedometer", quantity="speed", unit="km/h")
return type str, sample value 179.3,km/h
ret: 70,km/h
